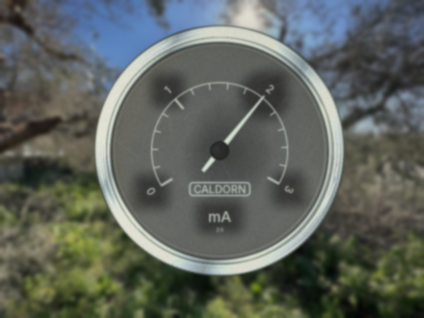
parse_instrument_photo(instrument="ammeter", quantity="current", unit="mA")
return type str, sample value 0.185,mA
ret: 2,mA
